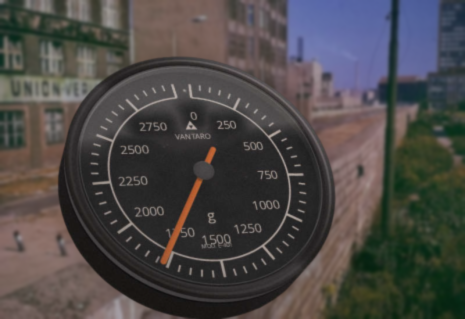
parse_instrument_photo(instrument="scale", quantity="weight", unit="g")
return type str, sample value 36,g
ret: 1775,g
